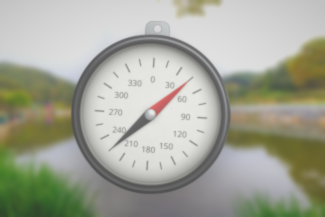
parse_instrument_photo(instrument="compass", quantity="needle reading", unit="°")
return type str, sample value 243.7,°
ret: 45,°
